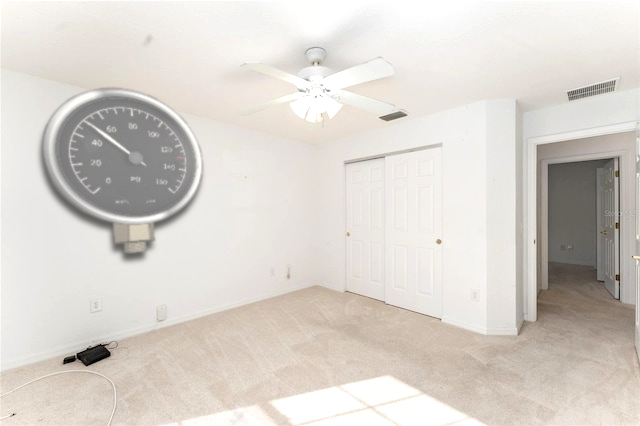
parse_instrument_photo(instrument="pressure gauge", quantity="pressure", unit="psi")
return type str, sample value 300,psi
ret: 50,psi
